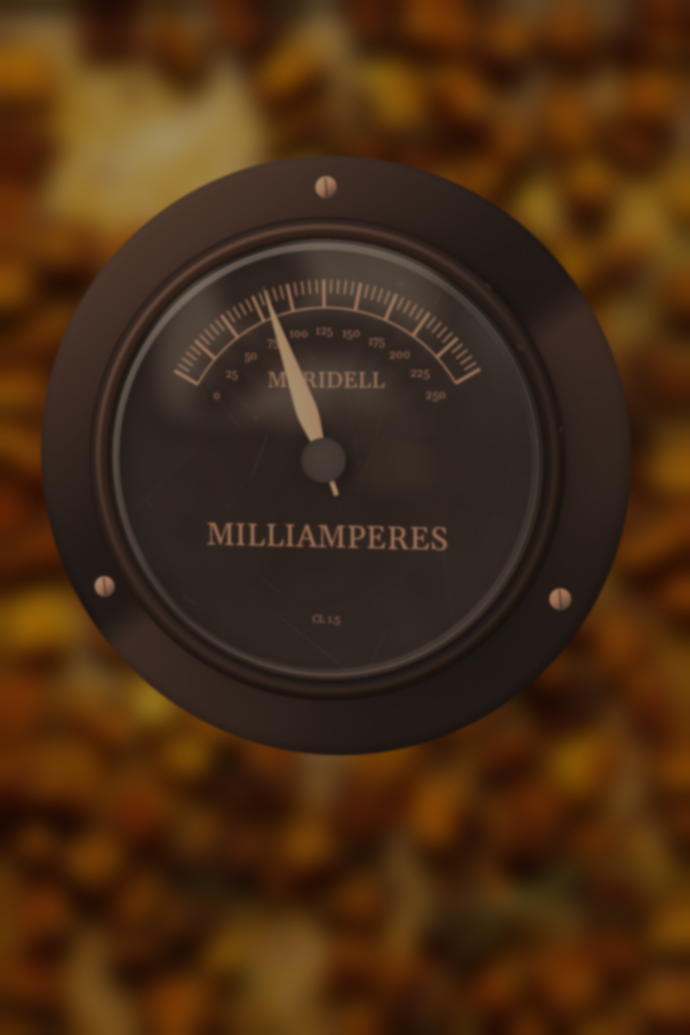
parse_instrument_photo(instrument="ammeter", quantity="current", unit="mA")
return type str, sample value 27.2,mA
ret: 85,mA
